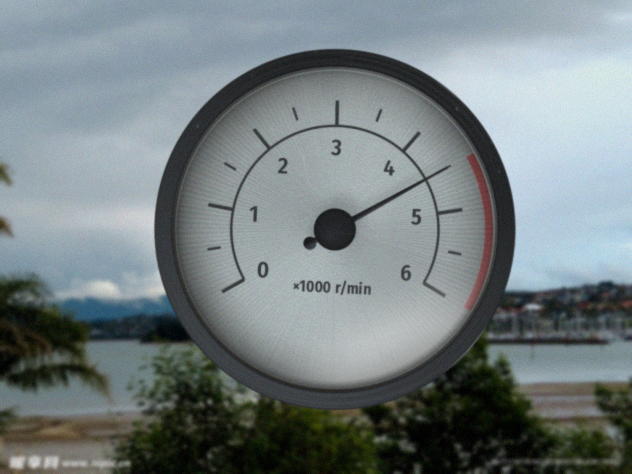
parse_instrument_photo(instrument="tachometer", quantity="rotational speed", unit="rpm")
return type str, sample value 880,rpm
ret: 4500,rpm
